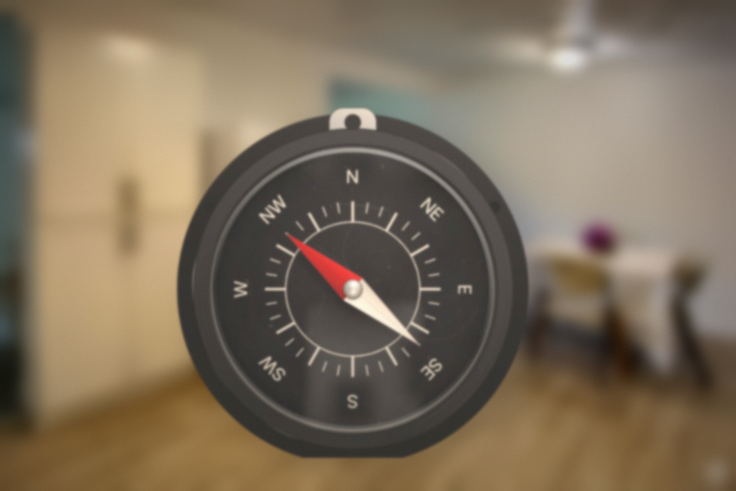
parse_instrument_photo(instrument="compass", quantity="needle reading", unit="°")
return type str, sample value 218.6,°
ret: 310,°
